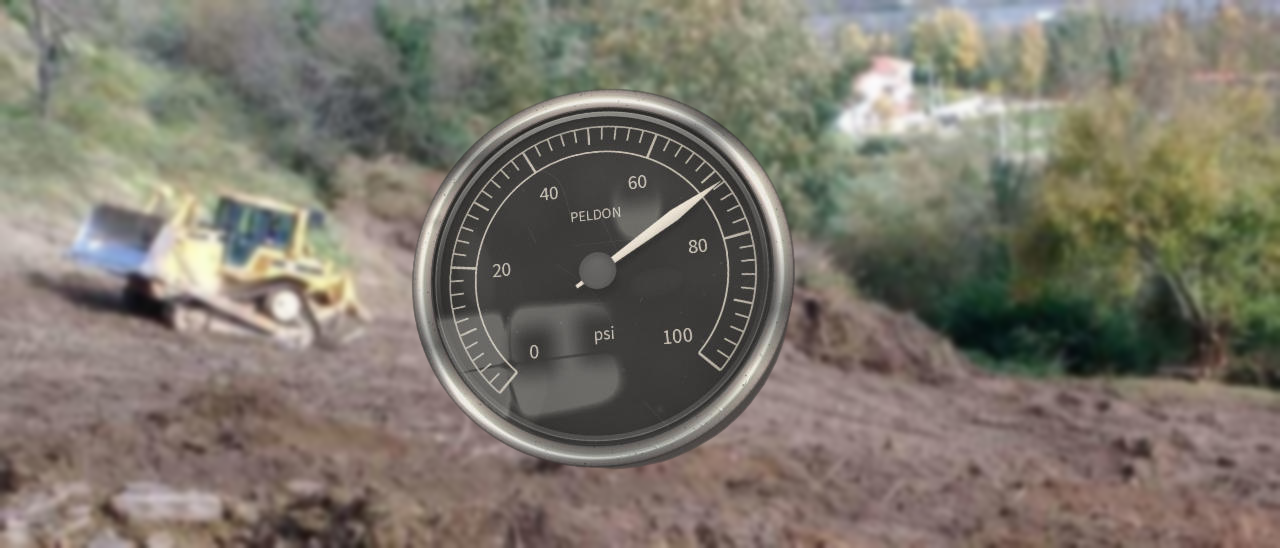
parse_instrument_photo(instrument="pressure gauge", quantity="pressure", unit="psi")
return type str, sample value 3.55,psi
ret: 72,psi
